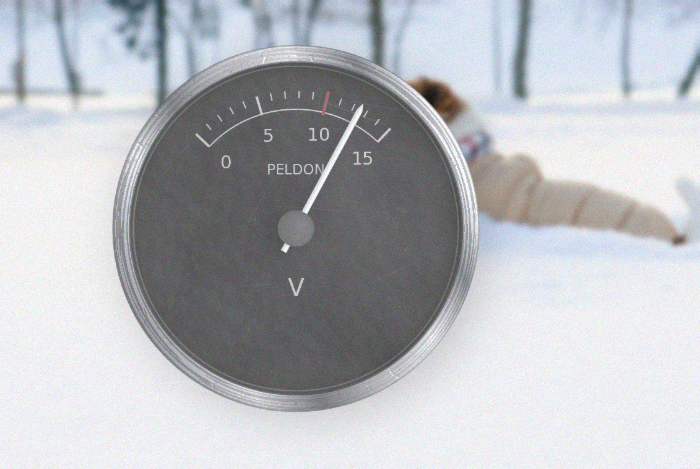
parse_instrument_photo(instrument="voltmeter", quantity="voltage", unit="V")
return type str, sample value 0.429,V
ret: 12.5,V
